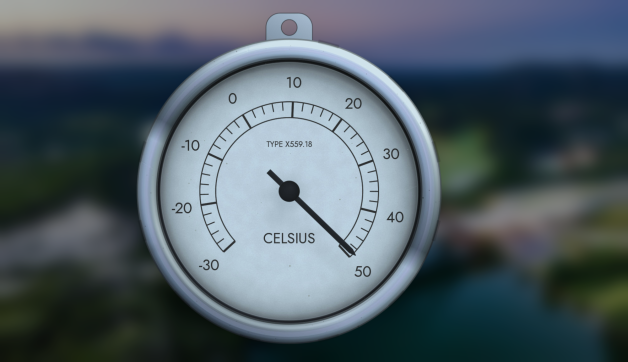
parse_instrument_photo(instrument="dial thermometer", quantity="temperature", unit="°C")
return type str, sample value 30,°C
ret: 49,°C
